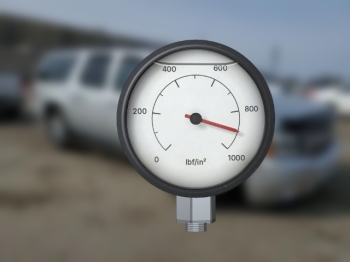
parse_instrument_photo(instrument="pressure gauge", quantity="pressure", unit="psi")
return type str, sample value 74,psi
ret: 900,psi
